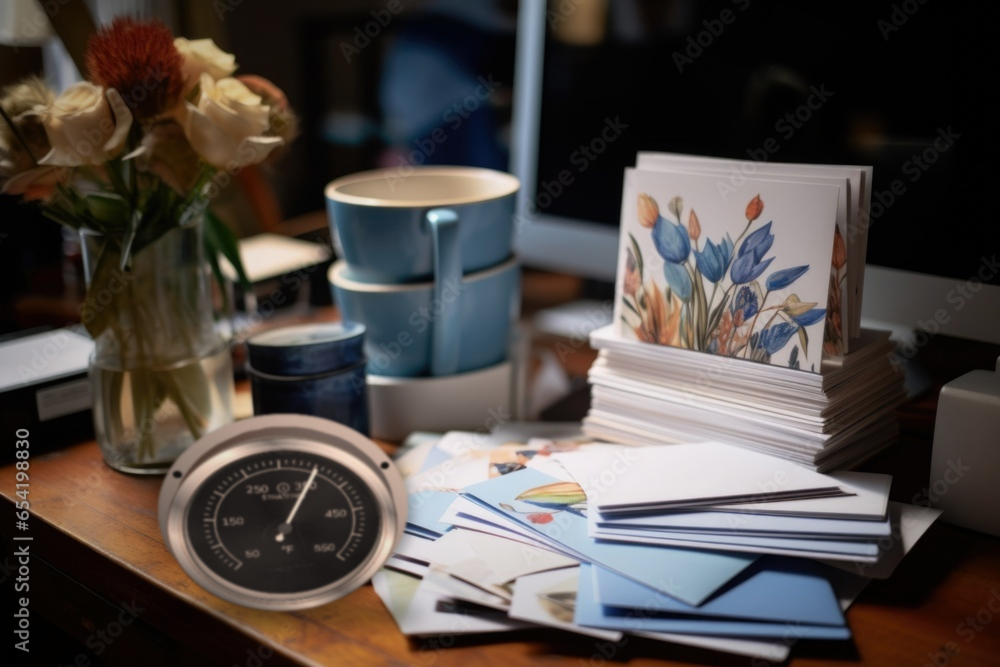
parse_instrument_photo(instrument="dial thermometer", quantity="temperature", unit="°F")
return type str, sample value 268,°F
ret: 350,°F
